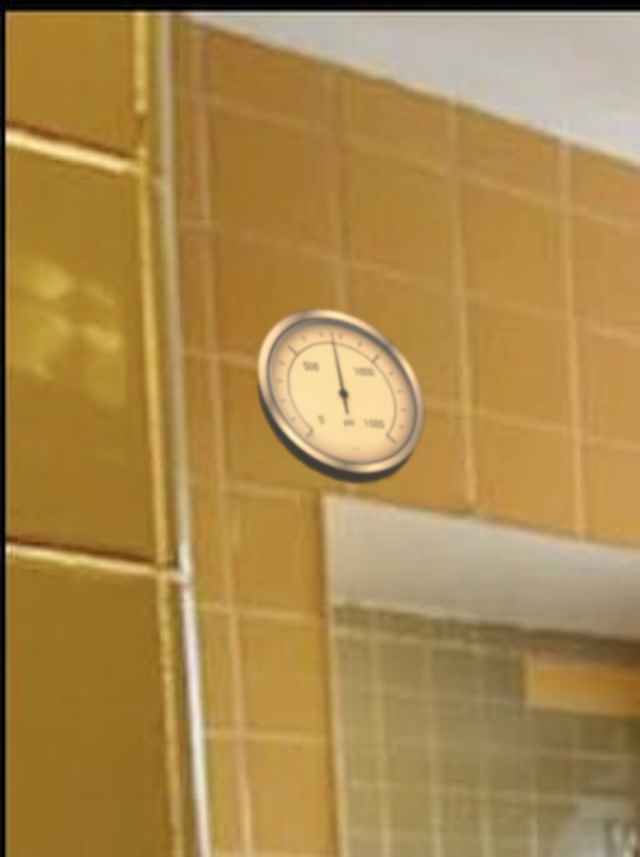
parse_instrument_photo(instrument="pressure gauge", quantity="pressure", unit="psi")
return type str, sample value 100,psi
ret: 750,psi
